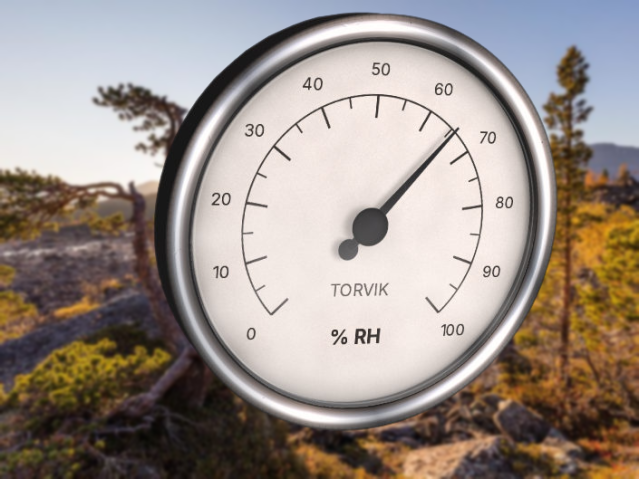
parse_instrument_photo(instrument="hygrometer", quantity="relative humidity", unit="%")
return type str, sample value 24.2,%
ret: 65,%
